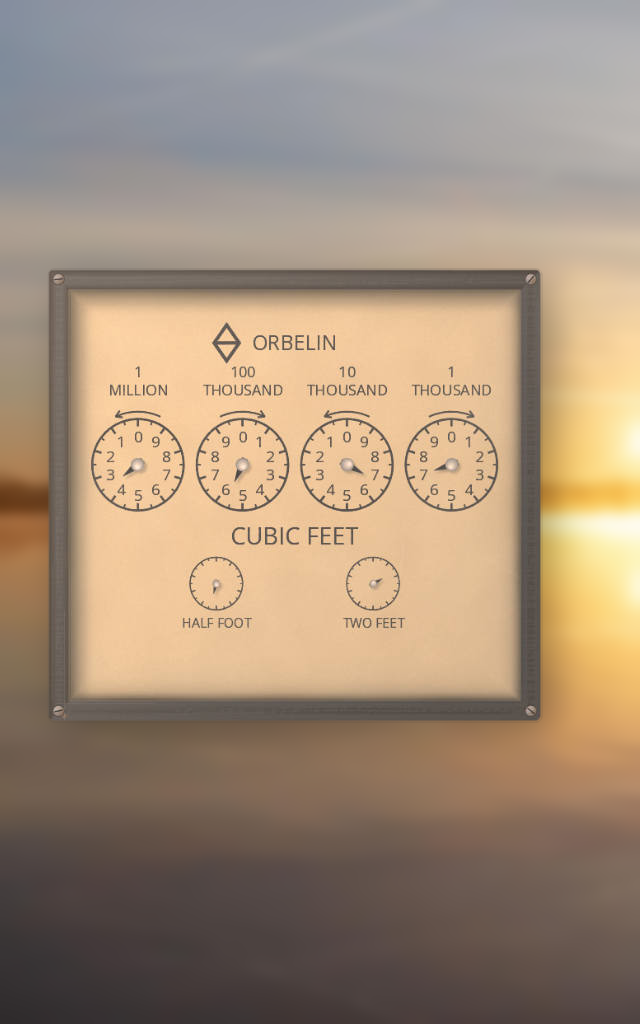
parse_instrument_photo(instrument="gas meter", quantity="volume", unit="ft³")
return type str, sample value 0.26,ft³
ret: 356700,ft³
